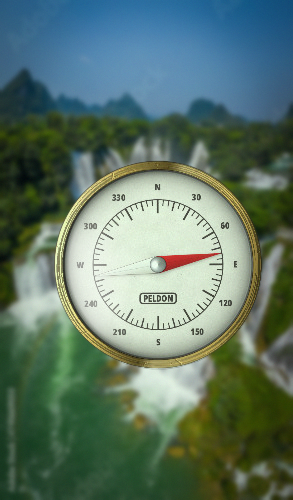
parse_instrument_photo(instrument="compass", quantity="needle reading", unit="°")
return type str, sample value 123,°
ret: 80,°
